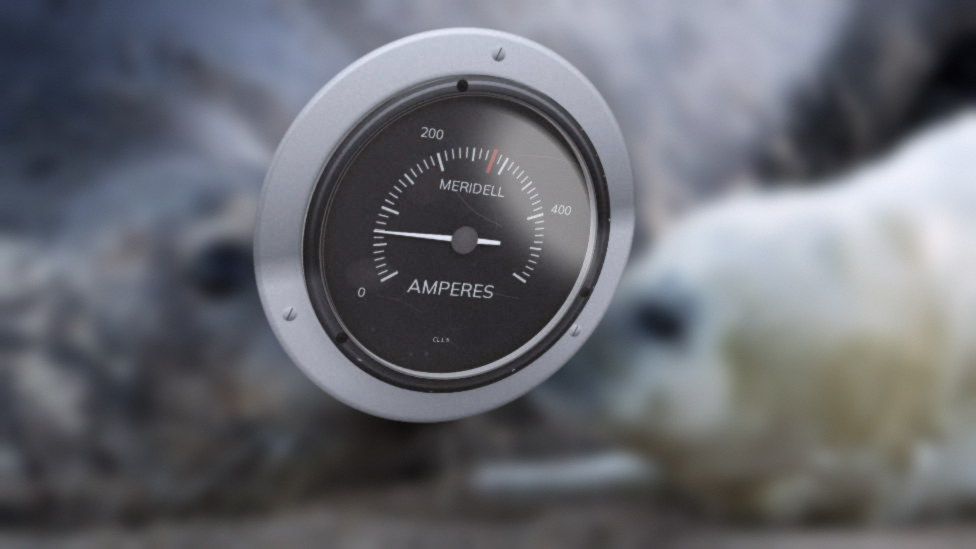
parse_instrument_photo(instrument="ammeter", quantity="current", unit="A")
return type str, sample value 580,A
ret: 70,A
